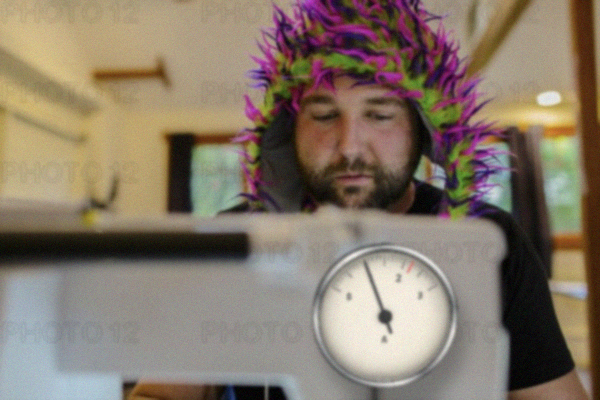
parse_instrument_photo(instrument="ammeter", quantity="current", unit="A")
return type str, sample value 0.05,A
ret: 1,A
